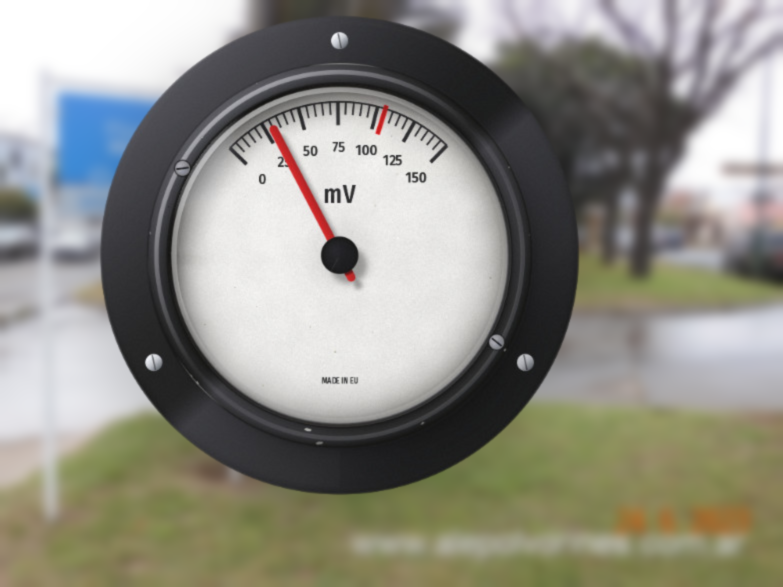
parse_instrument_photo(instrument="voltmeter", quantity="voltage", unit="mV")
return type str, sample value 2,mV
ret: 30,mV
